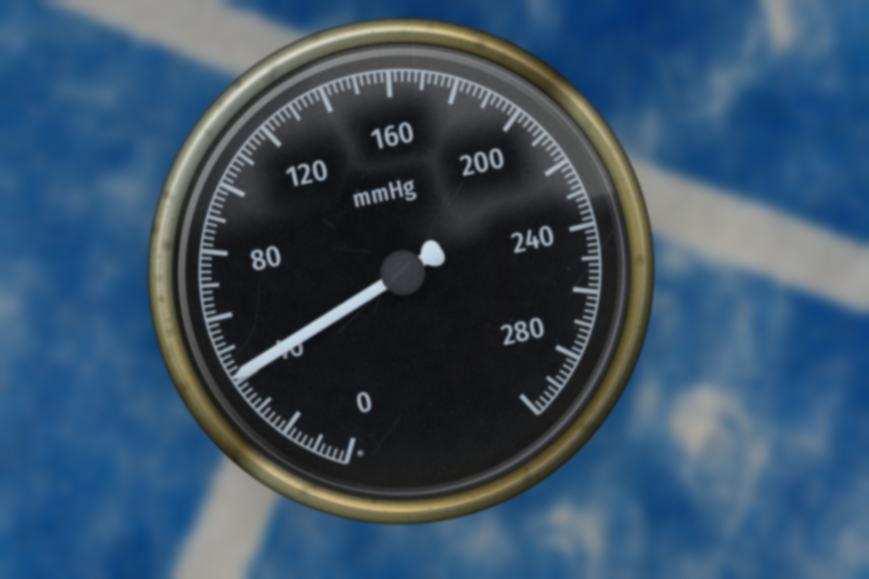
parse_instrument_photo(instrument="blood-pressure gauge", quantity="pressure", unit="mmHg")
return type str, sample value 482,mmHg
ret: 42,mmHg
